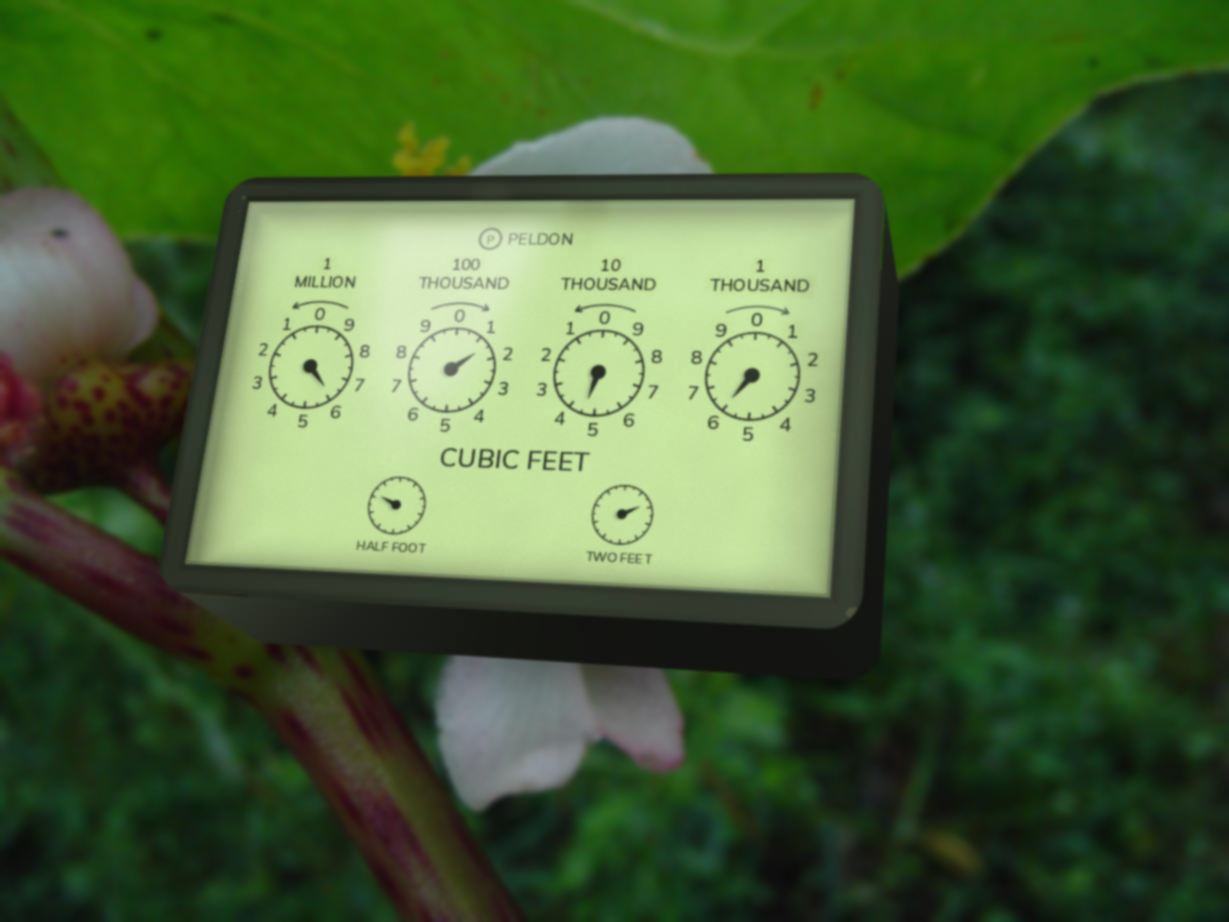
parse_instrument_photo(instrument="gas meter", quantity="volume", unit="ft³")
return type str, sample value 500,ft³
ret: 614600,ft³
